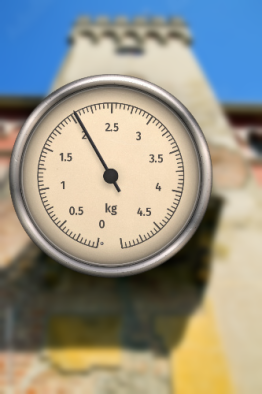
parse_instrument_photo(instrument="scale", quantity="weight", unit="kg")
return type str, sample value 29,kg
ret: 2.05,kg
